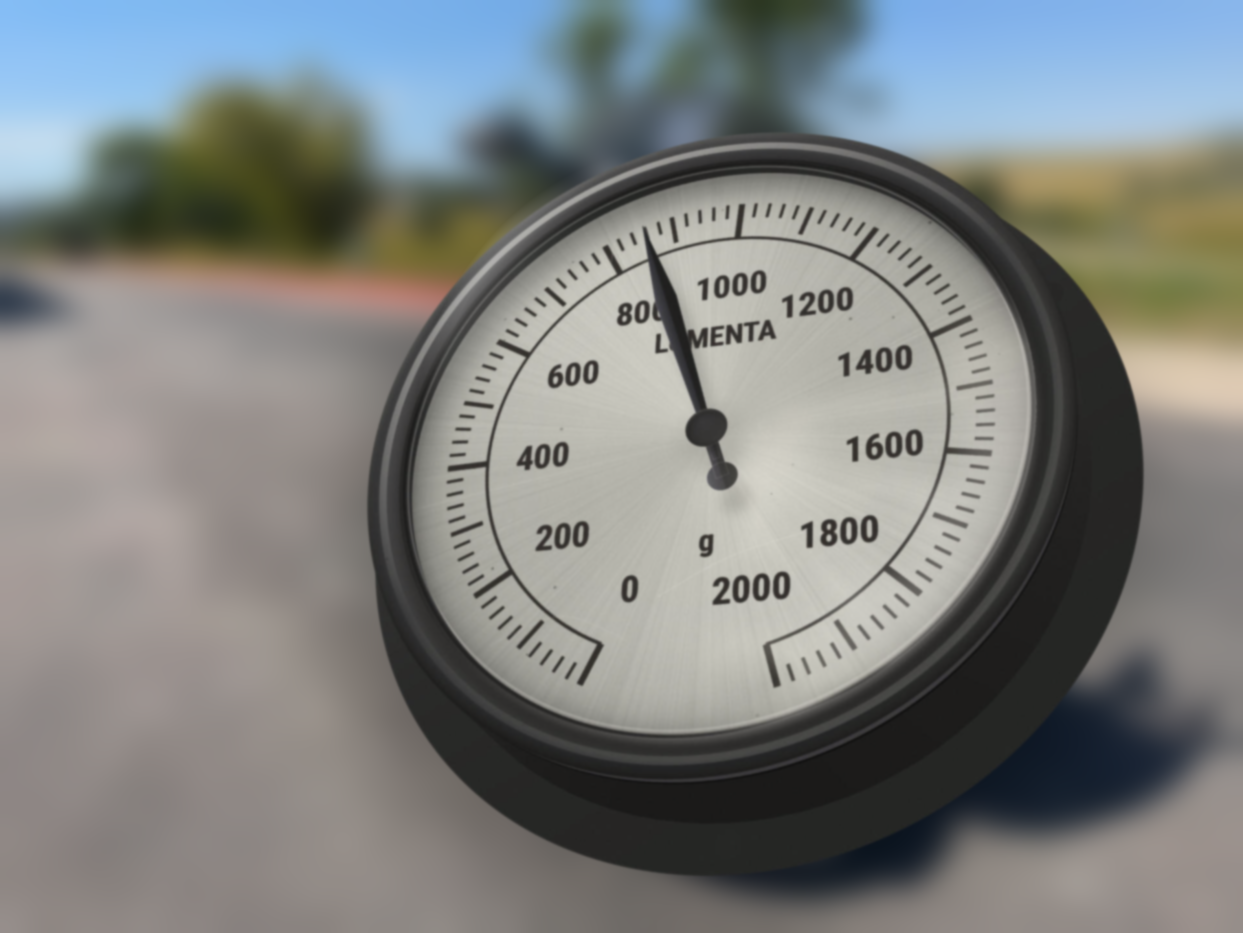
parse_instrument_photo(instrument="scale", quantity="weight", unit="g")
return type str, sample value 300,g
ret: 860,g
